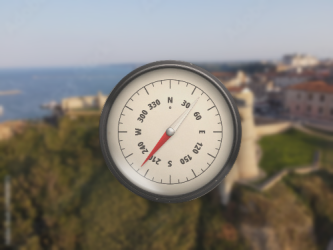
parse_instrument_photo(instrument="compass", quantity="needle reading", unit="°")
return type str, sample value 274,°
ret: 220,°
